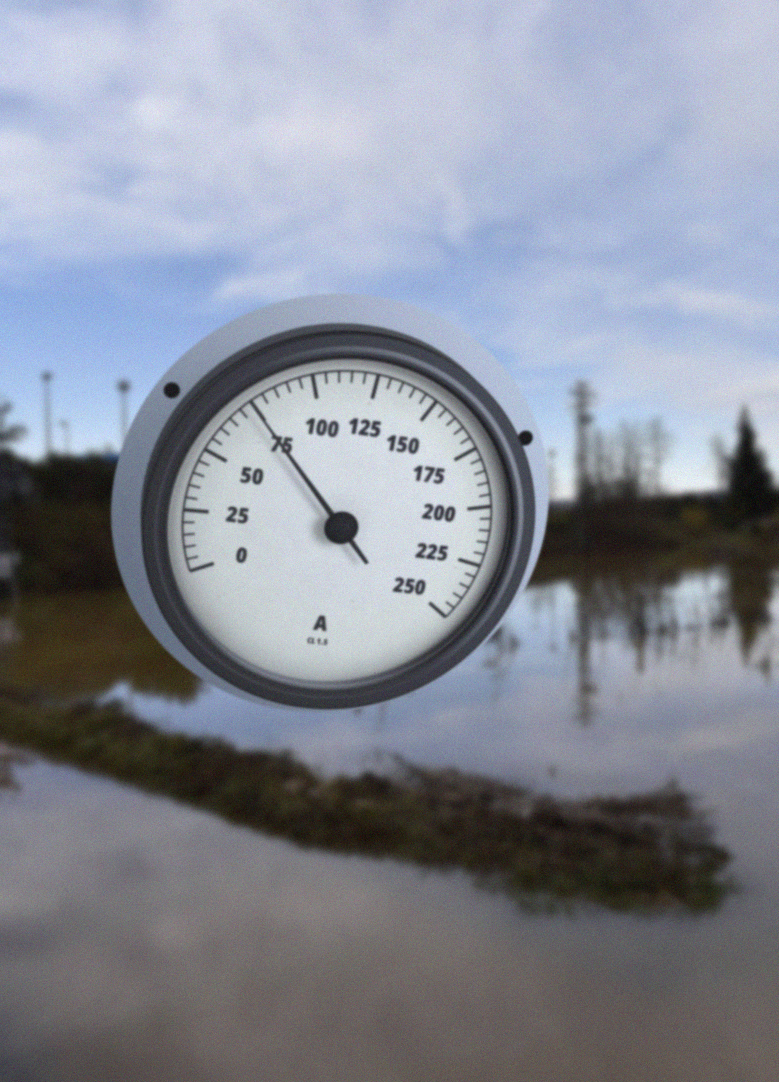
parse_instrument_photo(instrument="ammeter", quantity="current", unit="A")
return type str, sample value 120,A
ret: 75,A
